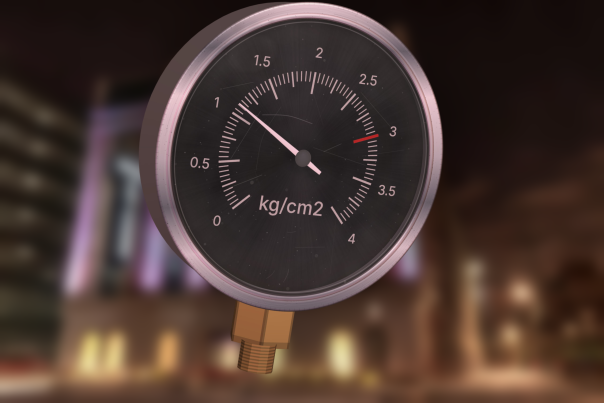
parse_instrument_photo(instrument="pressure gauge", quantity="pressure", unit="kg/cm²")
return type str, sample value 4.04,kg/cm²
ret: 1.1,kg/cm²
